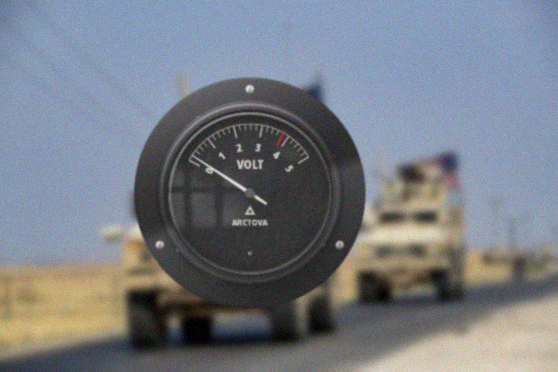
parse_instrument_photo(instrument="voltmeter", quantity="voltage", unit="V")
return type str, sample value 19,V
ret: 0.2,V
